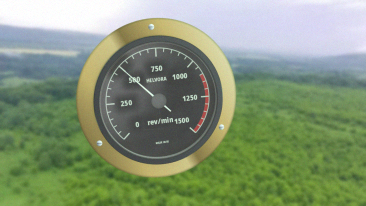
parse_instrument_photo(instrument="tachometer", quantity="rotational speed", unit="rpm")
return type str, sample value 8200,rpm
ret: 500,rpm
